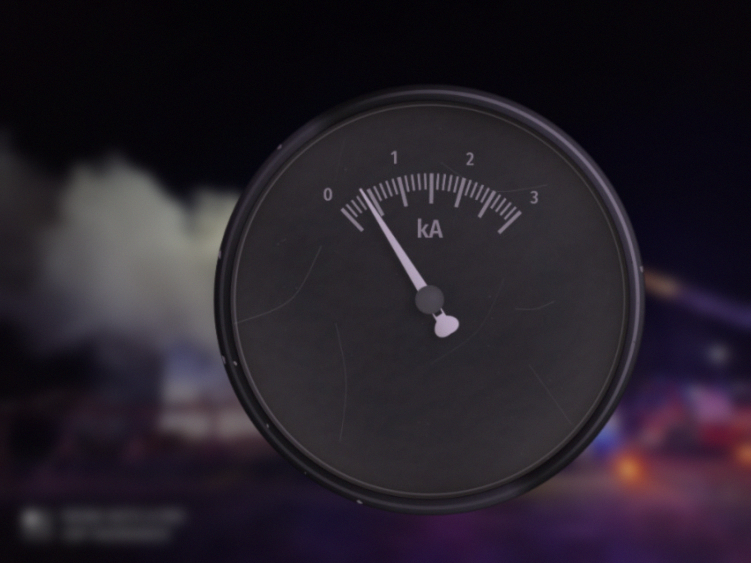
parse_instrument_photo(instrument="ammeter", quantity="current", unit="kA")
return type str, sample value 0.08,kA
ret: 0.4,kA
